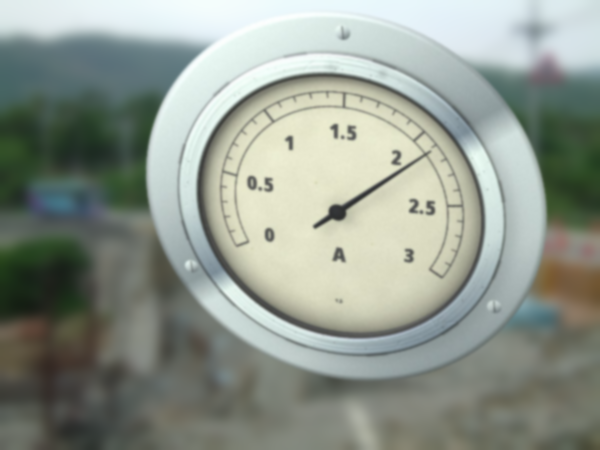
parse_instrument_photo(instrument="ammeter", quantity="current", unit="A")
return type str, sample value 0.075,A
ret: 2.1,A
